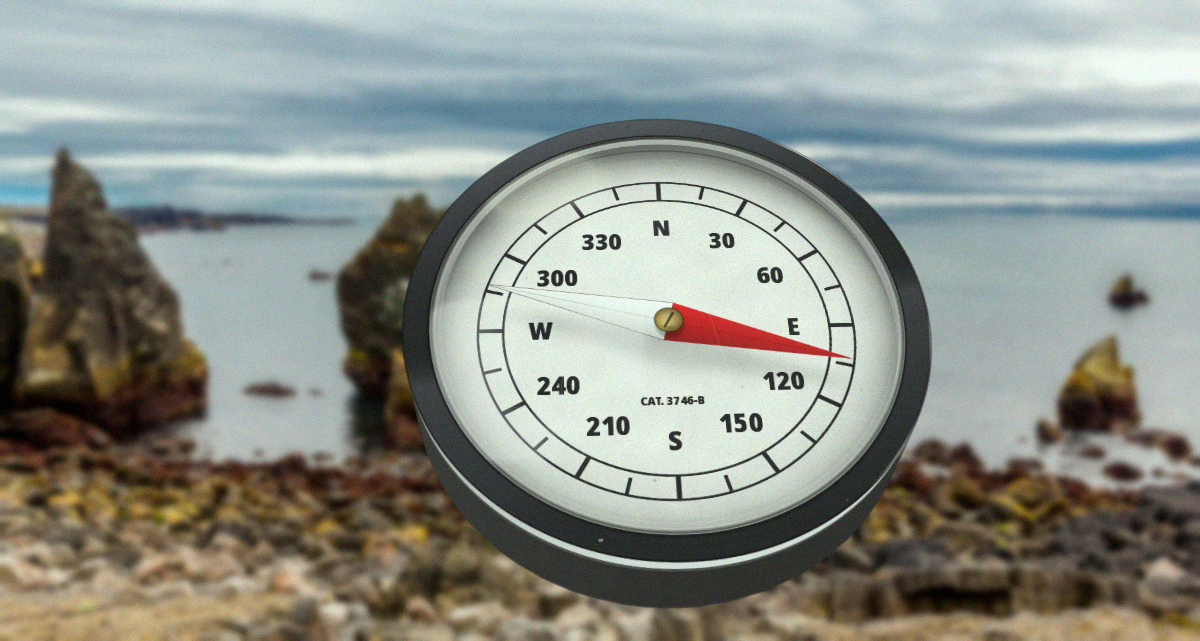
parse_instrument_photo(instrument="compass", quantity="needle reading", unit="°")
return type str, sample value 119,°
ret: 105,°
